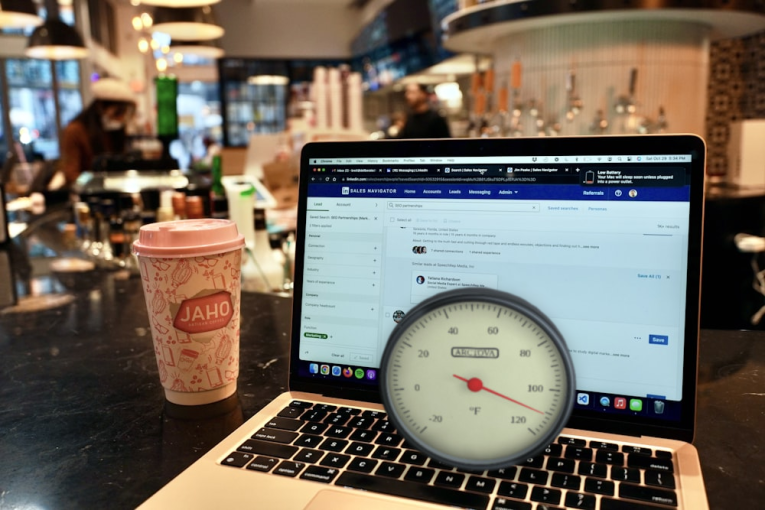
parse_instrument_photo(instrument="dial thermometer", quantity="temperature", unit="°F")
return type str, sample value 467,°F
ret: 110,°F
